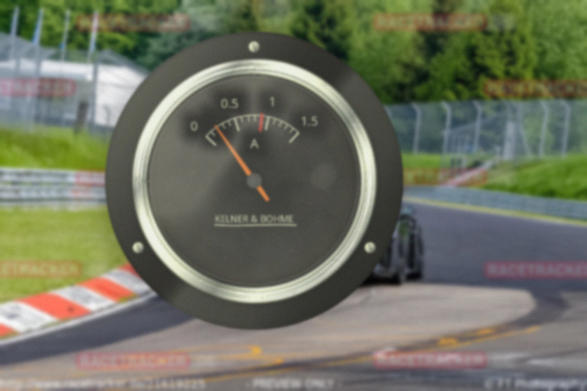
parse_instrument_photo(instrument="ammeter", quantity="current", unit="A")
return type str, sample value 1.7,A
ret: 0.2,A
